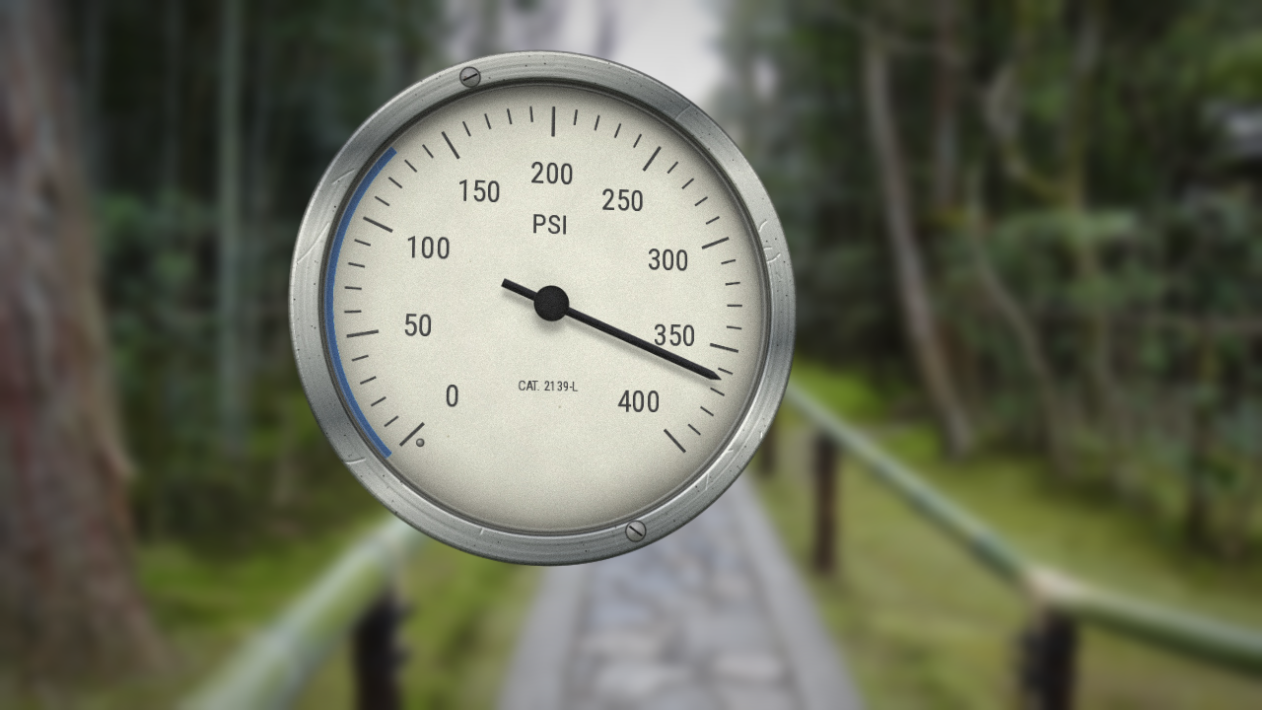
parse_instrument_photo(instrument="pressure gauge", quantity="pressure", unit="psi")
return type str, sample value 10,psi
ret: 365,psi
